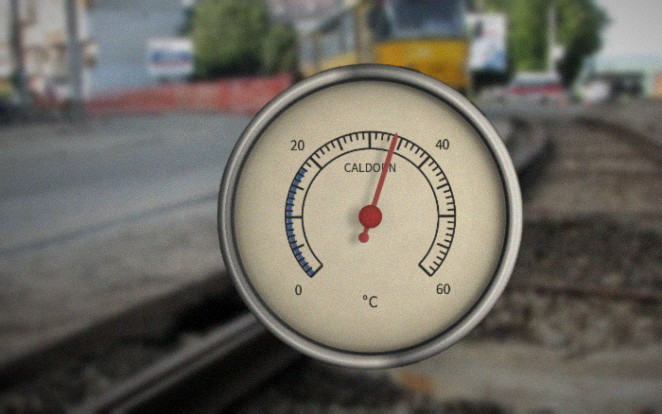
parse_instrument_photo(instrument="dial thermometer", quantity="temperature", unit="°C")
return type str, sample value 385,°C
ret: 34,°C
